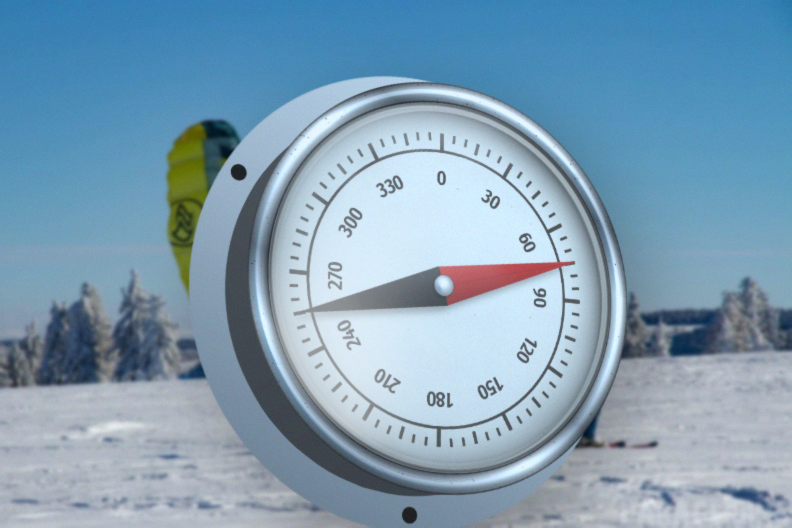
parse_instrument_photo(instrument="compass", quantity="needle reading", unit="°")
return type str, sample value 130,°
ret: 75,°
